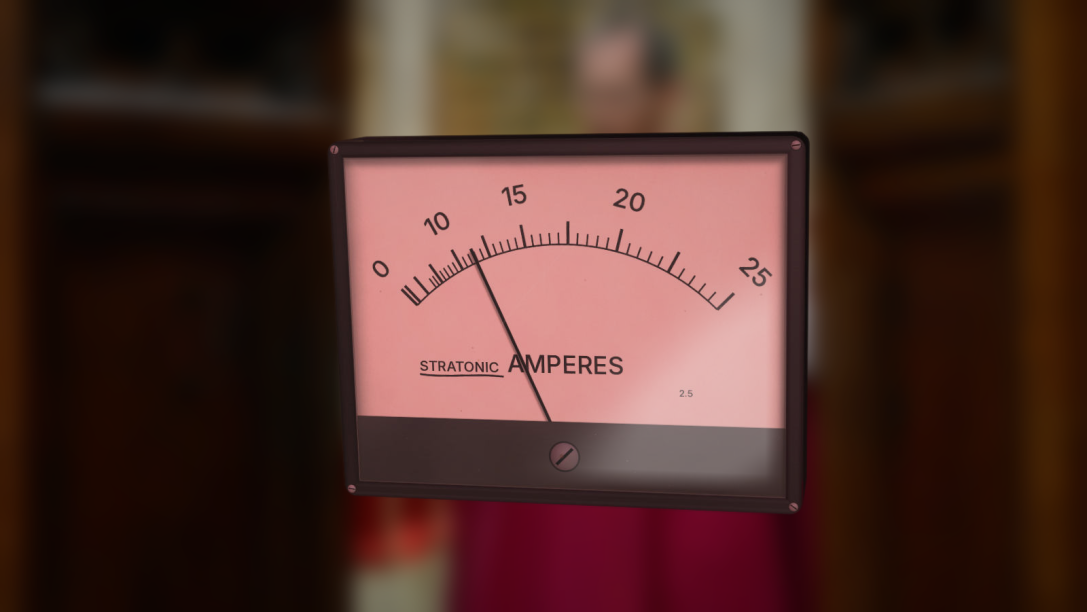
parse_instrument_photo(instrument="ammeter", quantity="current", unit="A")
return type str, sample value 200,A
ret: 11.5,A
